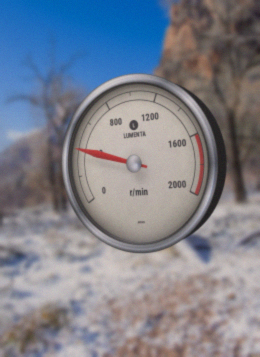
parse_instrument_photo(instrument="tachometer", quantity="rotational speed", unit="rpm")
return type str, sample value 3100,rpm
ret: 400,rpm
